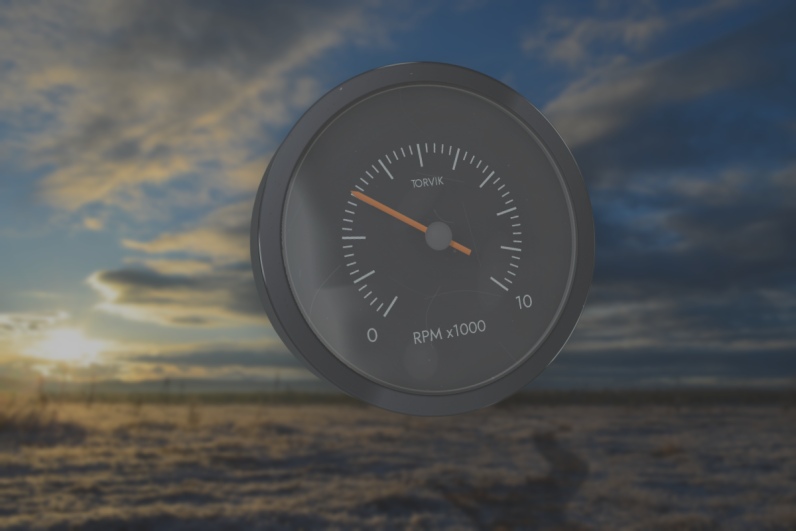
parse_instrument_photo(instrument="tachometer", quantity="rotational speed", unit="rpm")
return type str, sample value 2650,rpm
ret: 3000,rpm
